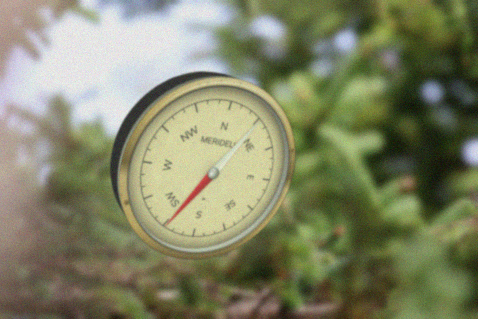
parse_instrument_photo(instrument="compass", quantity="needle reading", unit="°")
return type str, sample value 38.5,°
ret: 210,°
